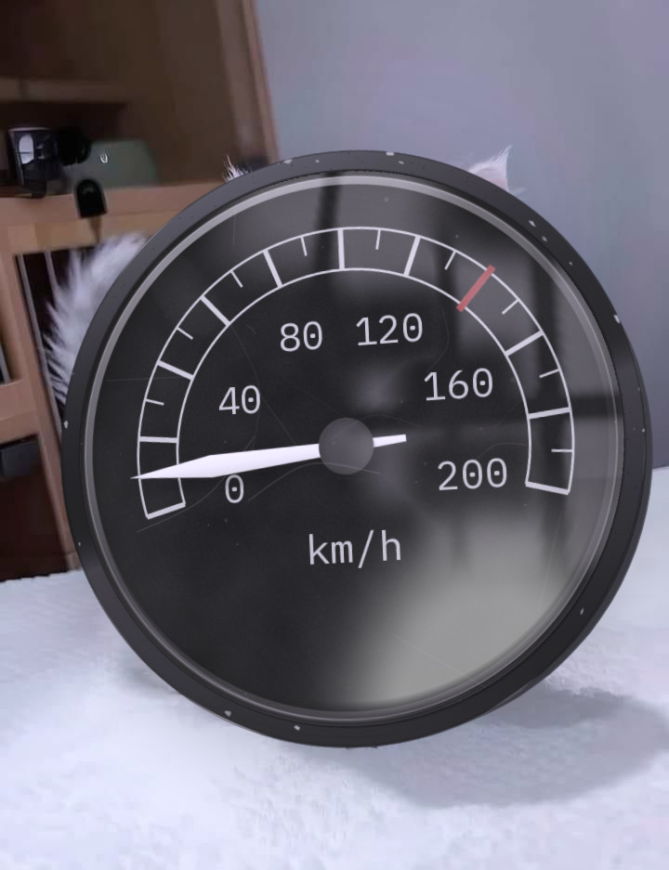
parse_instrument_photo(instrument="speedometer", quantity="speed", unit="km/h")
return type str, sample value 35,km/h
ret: 10,km/h
